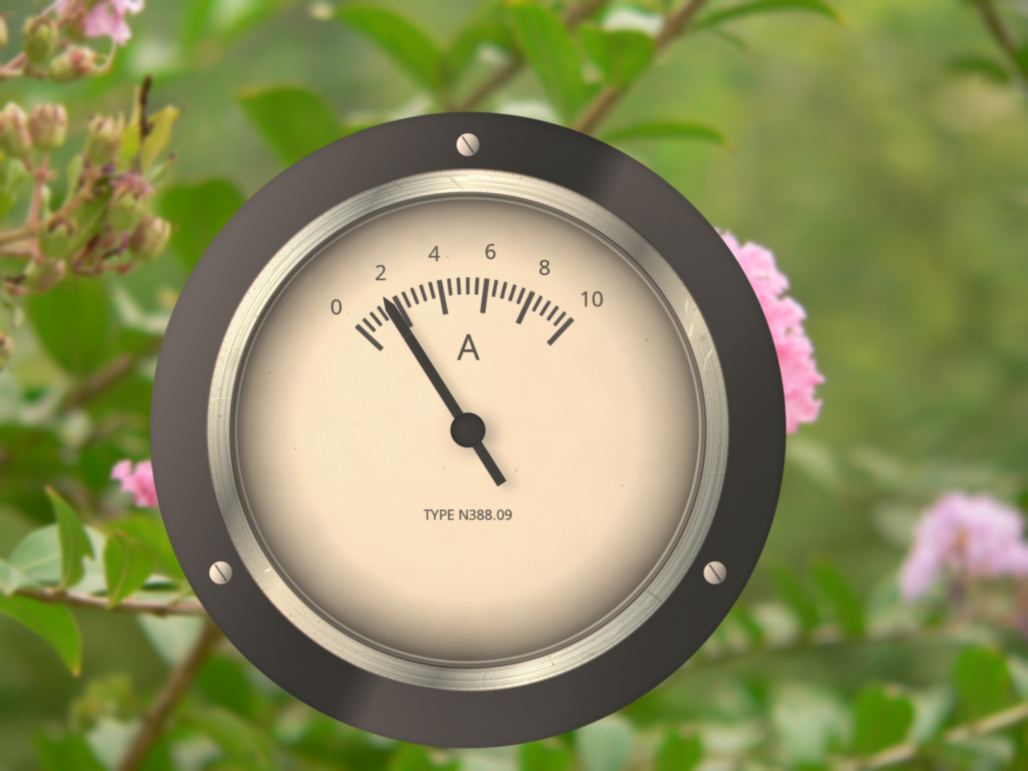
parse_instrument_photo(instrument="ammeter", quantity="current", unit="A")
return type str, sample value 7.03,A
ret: 1.6,A
